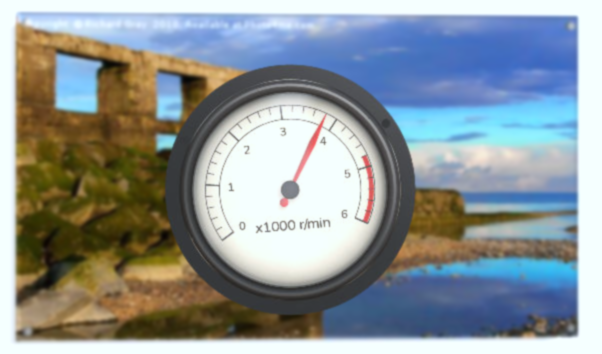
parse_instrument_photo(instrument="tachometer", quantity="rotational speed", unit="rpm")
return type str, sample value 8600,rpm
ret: 3800,rpm
